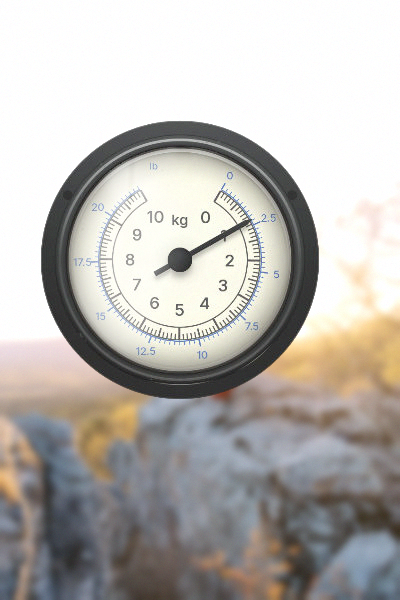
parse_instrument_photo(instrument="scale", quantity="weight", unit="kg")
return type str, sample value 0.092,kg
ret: 1,kg
